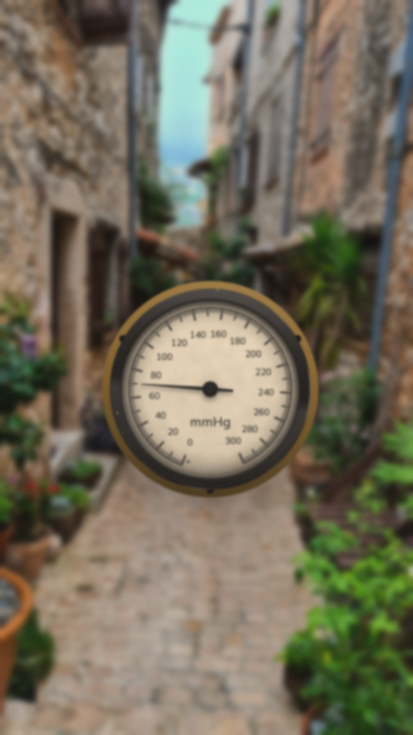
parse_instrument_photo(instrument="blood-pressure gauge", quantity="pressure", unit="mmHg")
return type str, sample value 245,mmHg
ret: 70,mmHg
